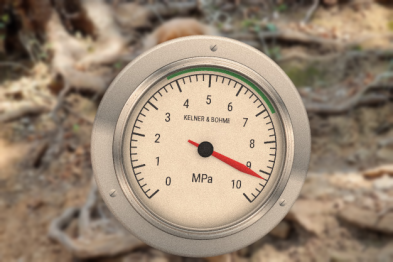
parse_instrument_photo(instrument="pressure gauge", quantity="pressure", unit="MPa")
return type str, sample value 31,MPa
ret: 9.2,MPa
